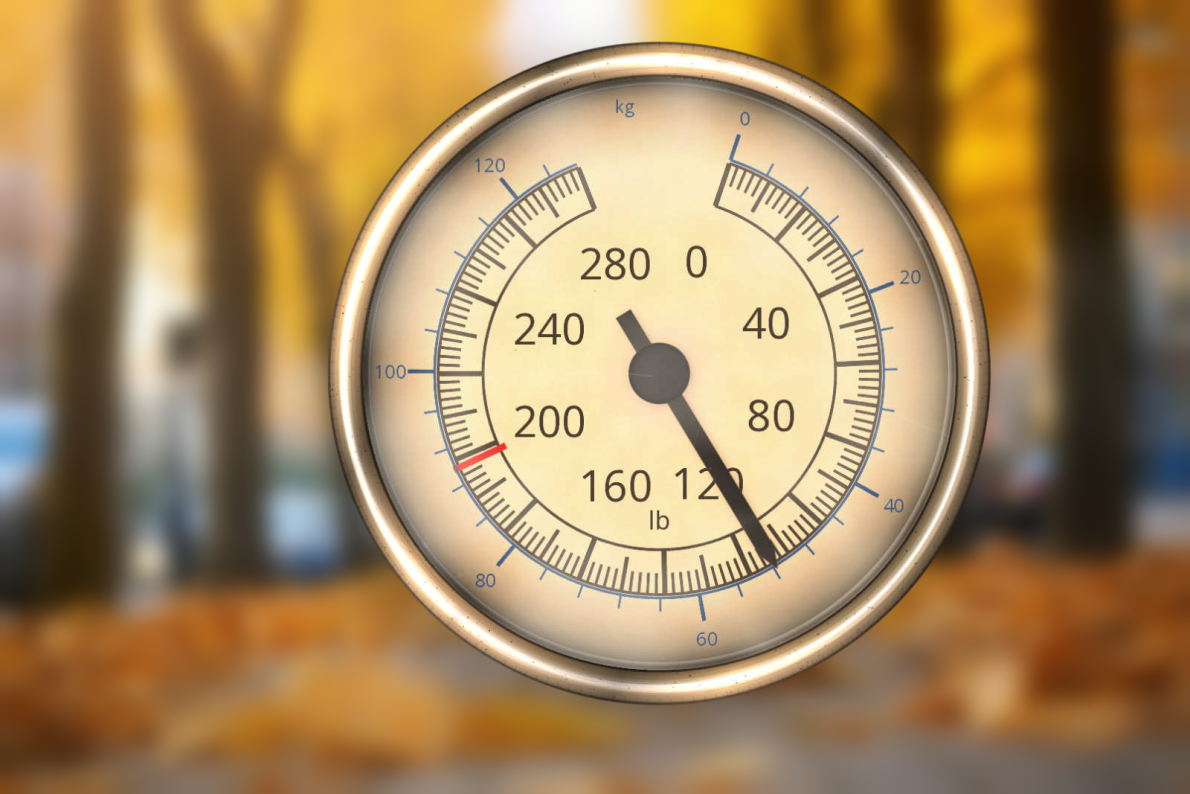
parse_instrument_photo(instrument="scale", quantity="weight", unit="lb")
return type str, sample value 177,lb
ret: 114,lb
